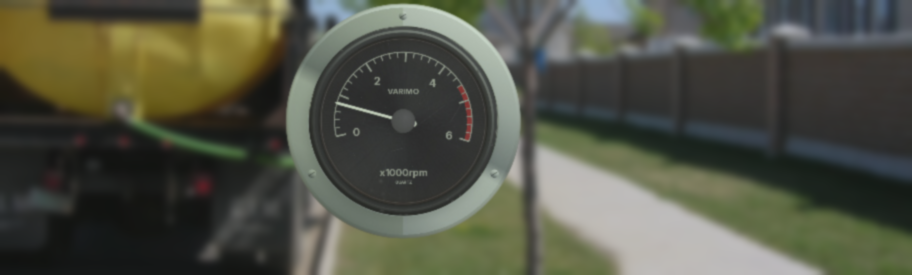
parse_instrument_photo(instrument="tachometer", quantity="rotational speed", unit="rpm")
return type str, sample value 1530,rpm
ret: 800,rpm
